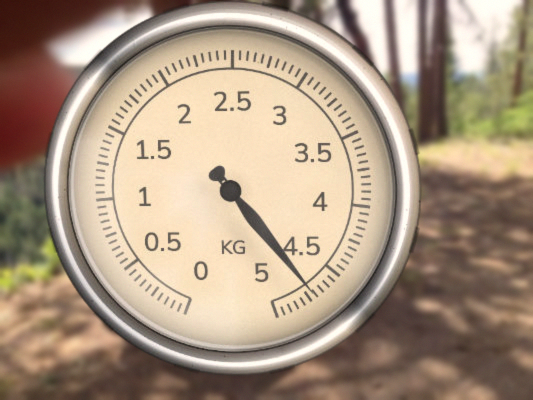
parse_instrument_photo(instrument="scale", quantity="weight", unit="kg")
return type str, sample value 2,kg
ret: 4.7,kg
